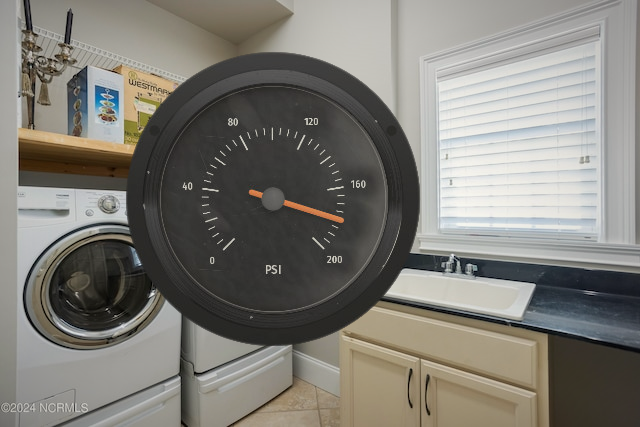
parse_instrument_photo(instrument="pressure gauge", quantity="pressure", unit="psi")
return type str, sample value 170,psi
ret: 180,psi
